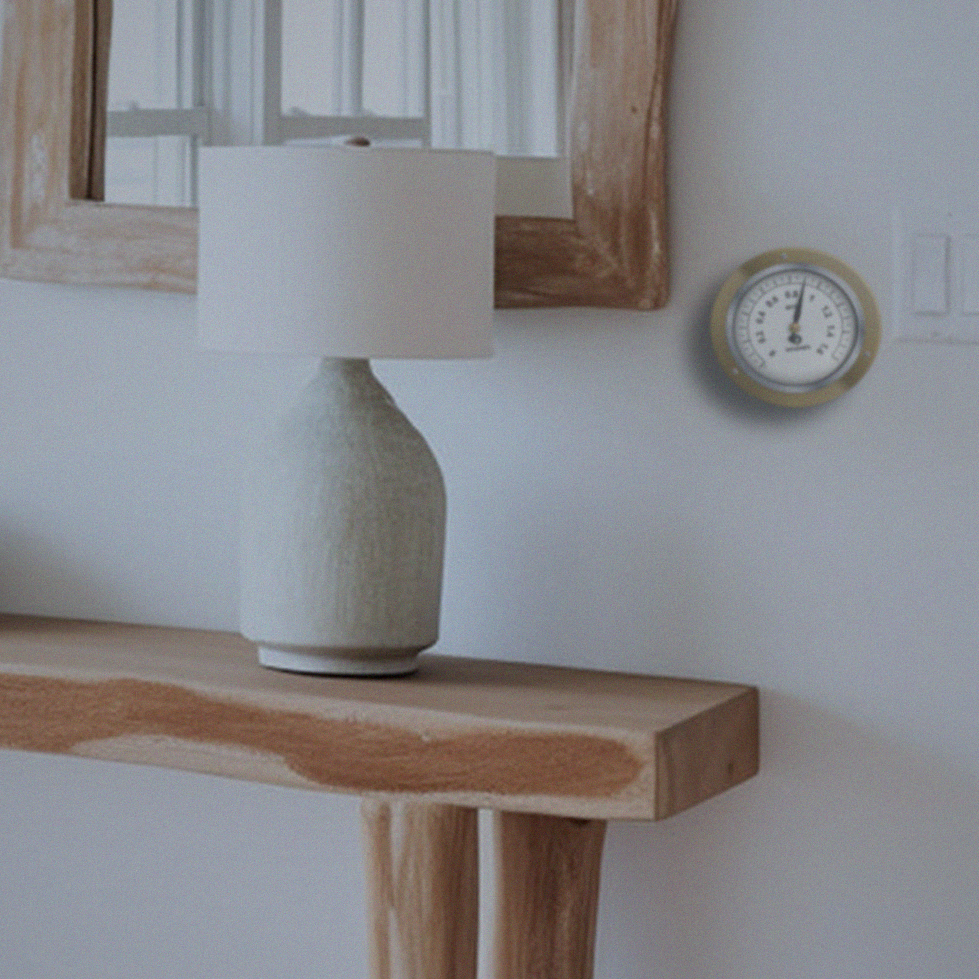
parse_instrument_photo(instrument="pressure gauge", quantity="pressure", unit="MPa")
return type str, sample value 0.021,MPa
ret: 0.9,MPa
